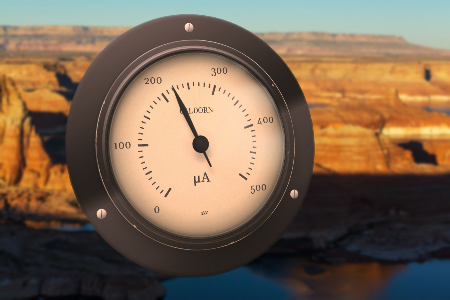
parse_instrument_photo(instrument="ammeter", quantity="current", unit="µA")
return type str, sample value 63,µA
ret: 220,µA
